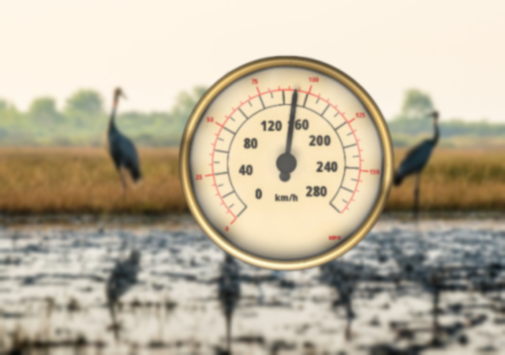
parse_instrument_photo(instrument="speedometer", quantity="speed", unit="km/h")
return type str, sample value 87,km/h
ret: 150,km/h
